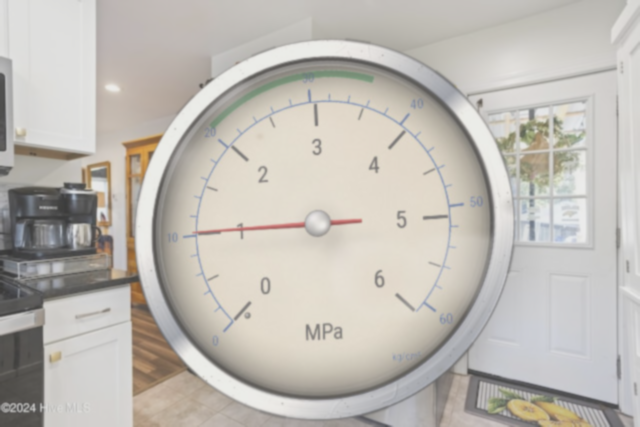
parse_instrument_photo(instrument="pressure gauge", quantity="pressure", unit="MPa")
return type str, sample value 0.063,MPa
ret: 1,MPa
